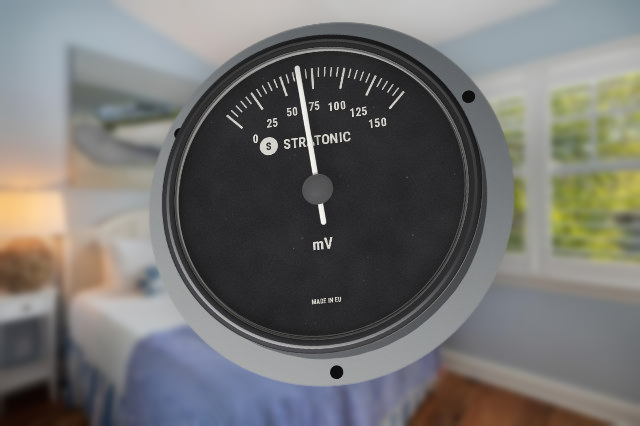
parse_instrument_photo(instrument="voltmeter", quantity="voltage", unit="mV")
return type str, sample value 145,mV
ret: 65,mV
